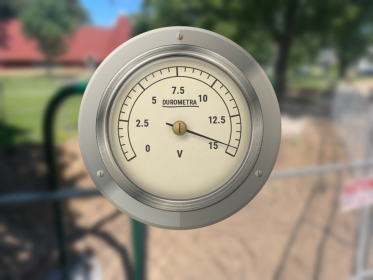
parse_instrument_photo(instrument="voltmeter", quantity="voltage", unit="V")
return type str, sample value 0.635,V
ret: 14.5,V
